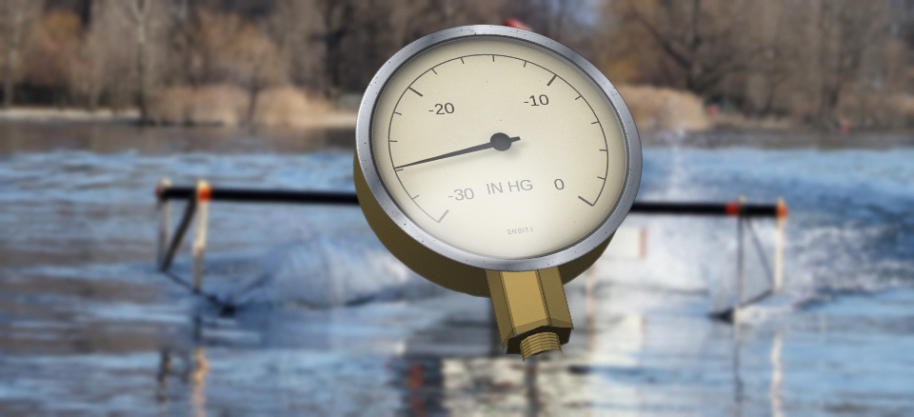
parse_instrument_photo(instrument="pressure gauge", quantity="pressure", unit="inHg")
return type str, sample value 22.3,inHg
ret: -26,inHg
